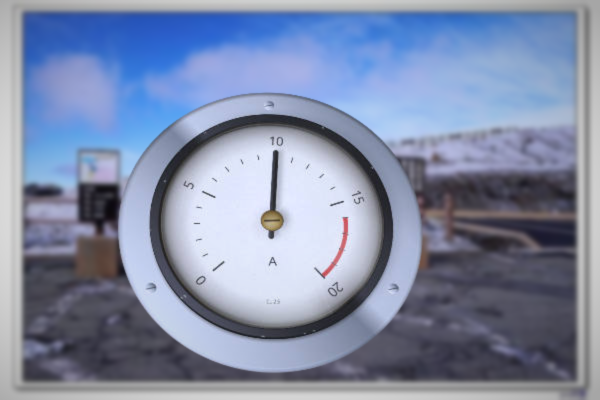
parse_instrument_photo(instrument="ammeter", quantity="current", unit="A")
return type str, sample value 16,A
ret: 10,A
